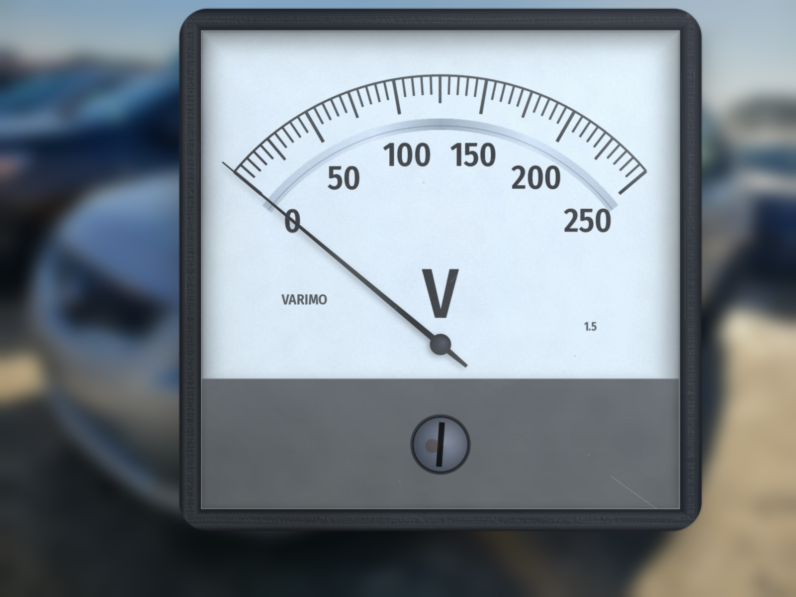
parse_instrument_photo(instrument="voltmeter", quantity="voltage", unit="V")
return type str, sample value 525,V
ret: 0,V
